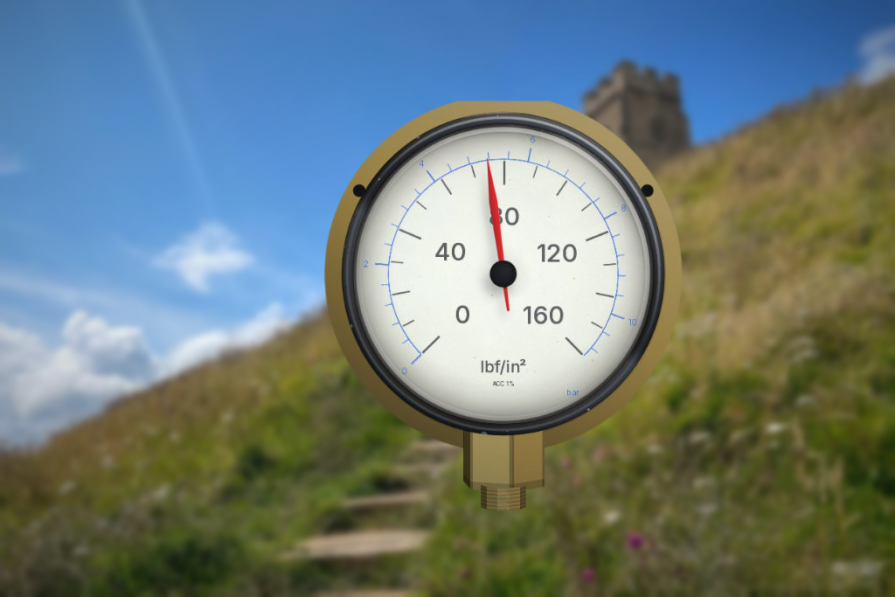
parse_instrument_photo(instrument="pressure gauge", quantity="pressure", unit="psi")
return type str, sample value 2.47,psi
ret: 75,psi
